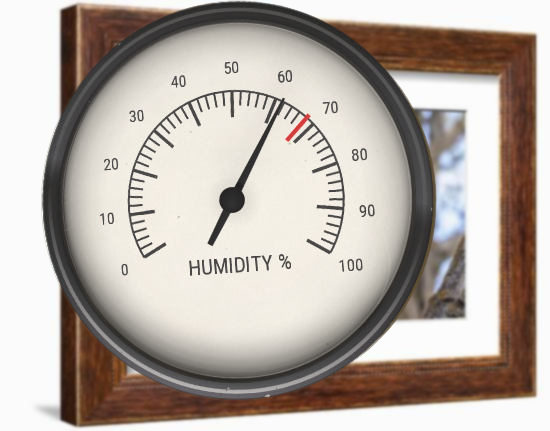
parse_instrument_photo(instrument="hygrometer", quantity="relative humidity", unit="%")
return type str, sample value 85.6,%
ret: 62,%
